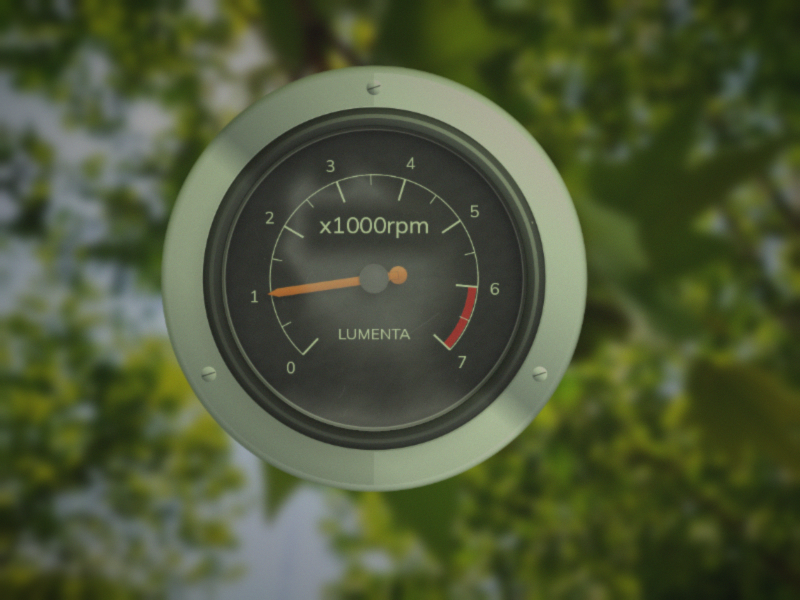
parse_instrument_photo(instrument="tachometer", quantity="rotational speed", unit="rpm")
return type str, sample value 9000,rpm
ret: 1000,rpm
